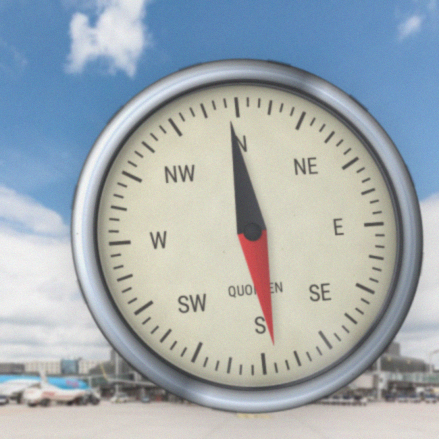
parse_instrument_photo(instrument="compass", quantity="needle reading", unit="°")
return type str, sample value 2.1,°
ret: 175,°
